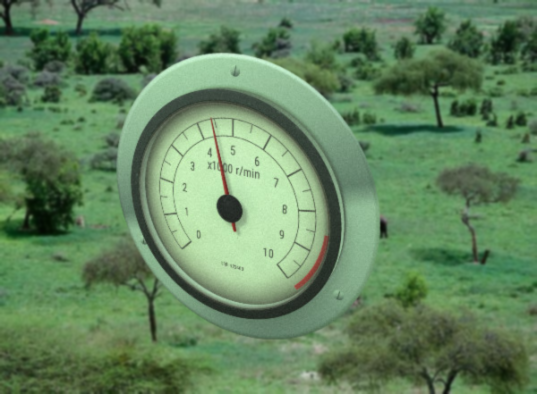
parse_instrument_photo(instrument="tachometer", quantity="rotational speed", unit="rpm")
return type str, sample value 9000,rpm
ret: 4500,rpm
